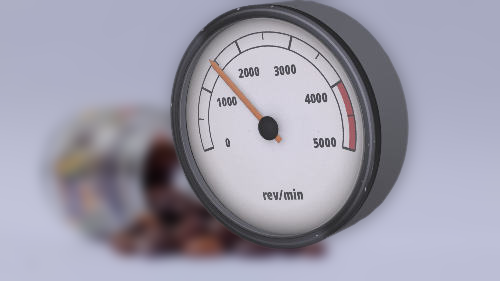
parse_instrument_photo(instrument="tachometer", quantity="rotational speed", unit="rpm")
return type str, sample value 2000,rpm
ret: 1500,rpm
